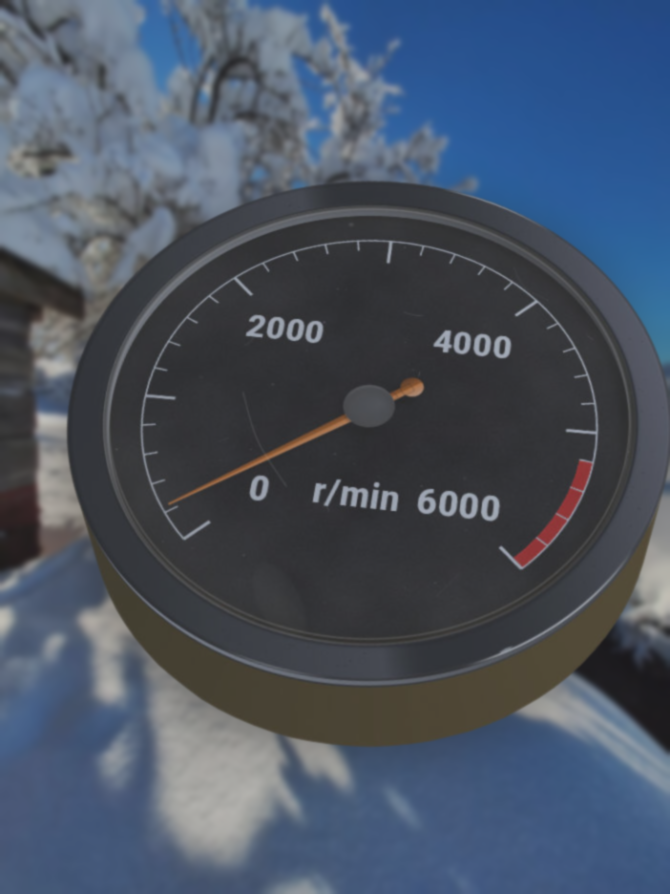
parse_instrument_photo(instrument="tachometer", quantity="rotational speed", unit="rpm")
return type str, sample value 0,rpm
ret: 200,rpm
